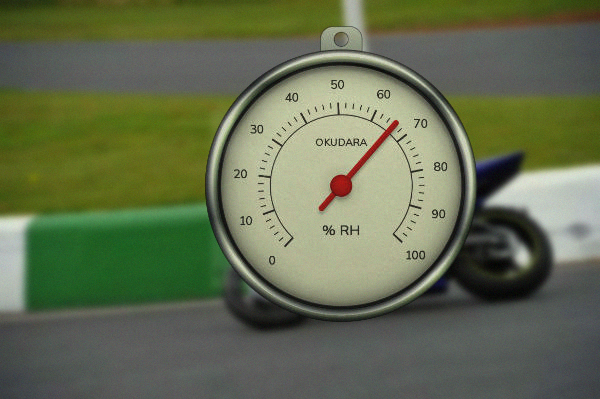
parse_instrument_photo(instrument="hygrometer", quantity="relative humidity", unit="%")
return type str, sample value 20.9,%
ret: 66,%
